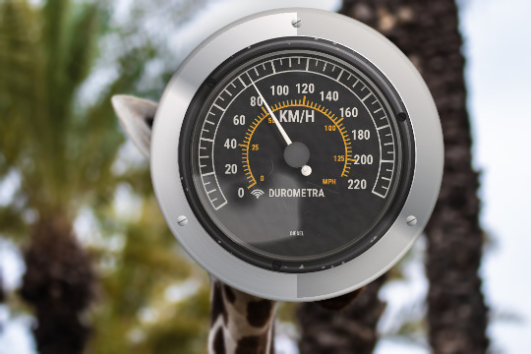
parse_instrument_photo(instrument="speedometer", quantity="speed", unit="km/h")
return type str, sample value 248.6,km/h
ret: 85,km/h
